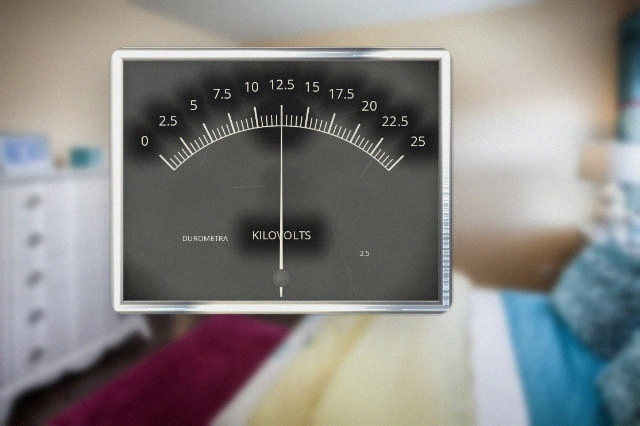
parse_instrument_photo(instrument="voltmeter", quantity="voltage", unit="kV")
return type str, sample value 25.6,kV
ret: 12.5,kV
